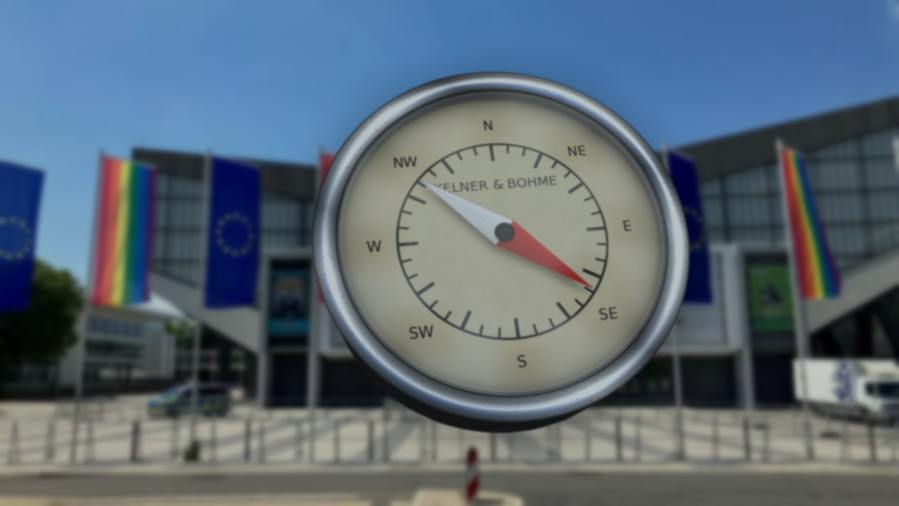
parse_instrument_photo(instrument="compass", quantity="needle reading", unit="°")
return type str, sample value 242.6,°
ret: 130,°
